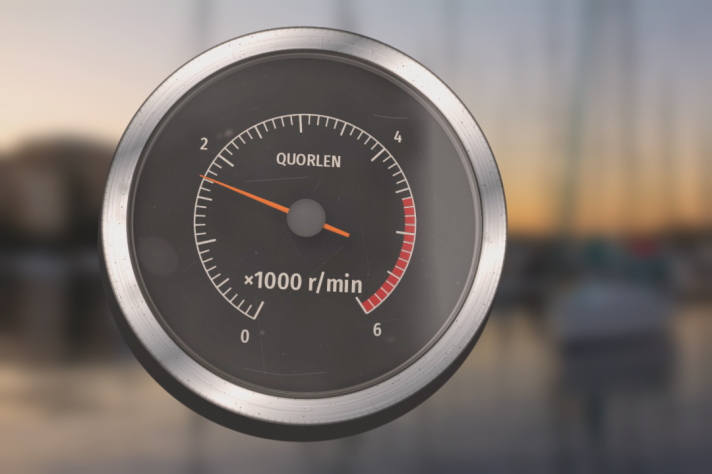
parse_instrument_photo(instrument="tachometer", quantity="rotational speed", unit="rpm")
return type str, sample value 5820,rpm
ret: 1700,rpm
